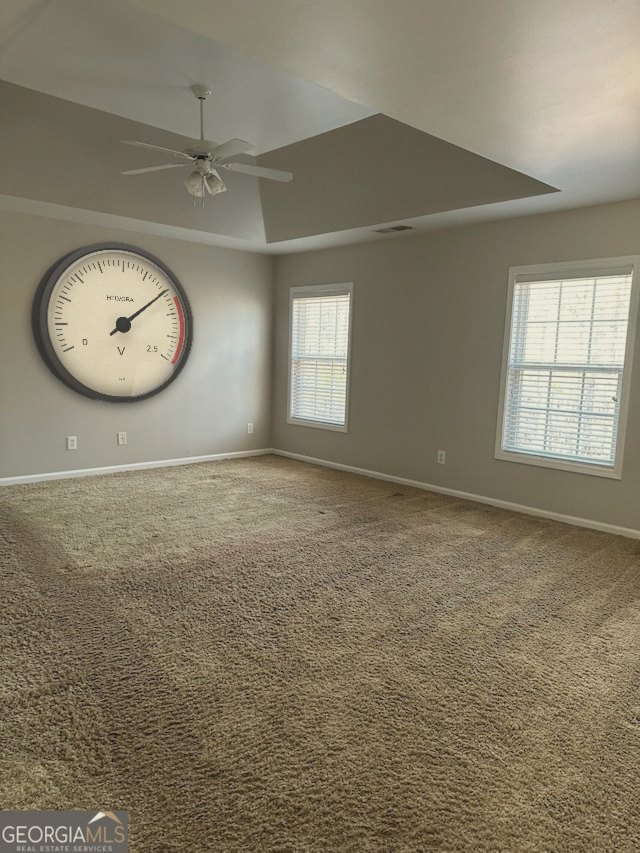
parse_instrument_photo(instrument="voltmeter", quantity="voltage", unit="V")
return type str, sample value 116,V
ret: 1.75,V
